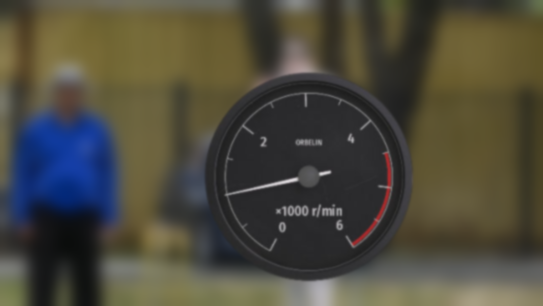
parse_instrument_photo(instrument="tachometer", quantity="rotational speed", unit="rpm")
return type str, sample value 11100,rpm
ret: 1000,rpm
